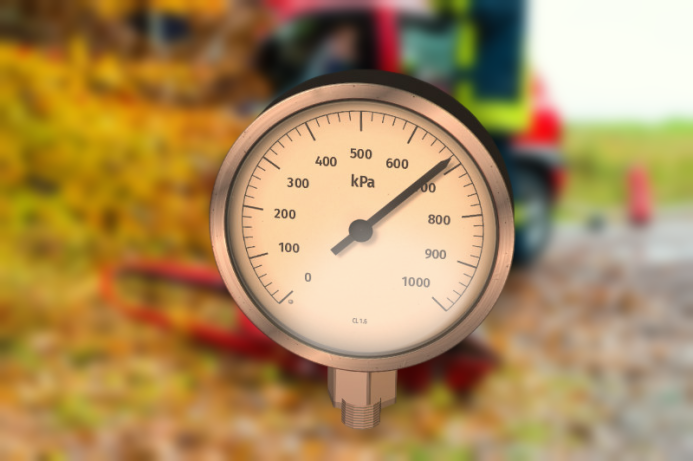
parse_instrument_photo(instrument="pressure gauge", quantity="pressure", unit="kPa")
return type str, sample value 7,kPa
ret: 680,kPa
